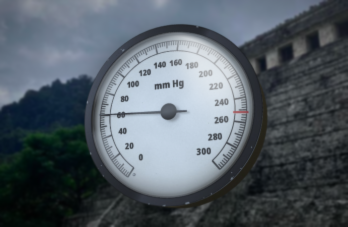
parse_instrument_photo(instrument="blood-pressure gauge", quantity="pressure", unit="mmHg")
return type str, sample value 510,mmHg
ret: 60,mmHg
